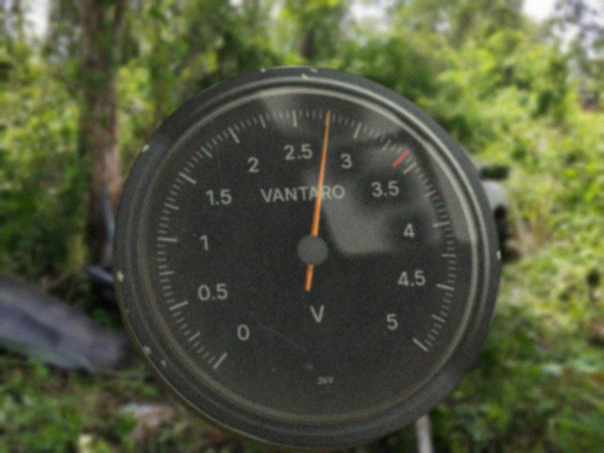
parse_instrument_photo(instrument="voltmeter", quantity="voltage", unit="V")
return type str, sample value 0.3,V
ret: 2.75,V
